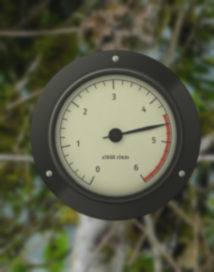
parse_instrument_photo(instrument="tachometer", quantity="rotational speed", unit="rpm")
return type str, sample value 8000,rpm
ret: 4600,rpm
